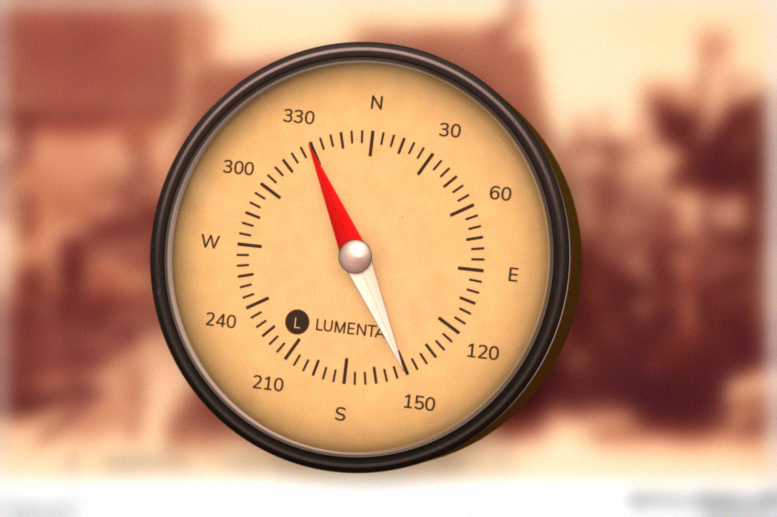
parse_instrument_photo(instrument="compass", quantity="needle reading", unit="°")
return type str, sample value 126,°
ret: 330,°
